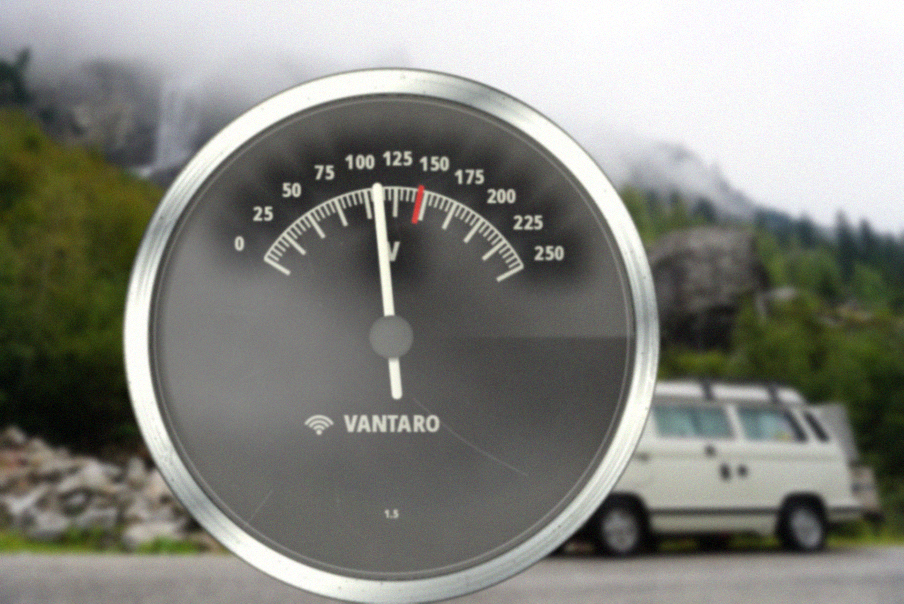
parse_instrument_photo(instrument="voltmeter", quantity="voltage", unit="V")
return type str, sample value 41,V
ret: 110,V
